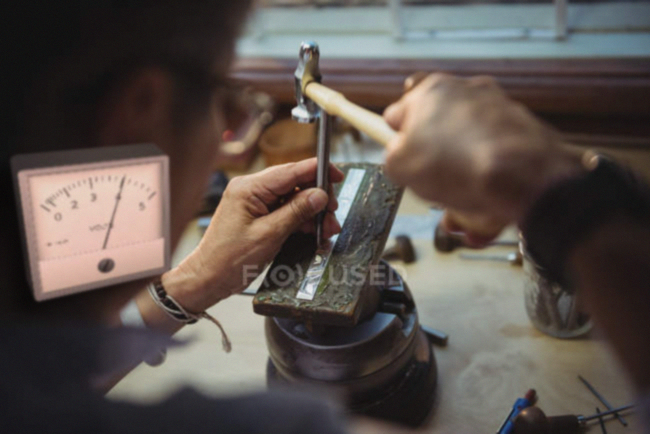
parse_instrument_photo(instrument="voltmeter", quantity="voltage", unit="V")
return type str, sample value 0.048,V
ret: 4,V
